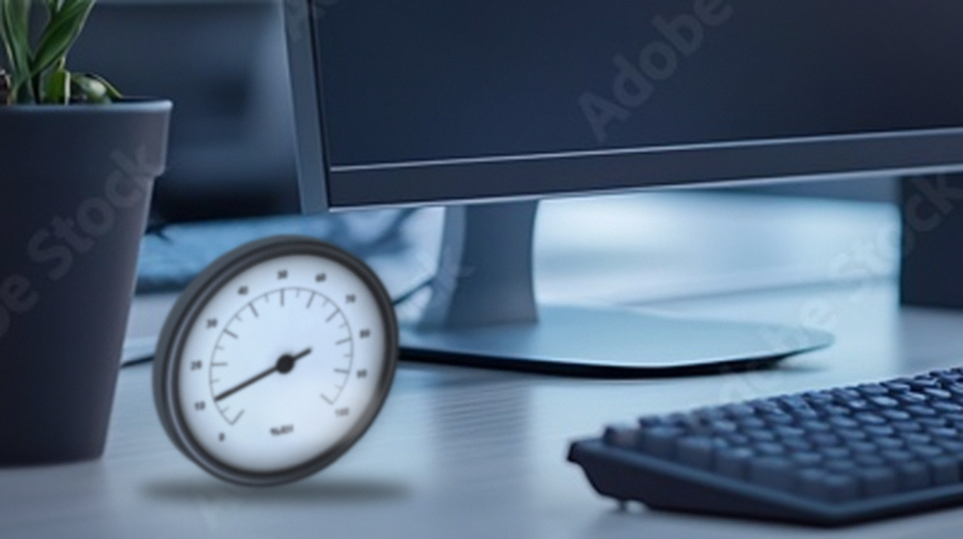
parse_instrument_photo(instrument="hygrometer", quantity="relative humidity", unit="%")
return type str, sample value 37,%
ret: 10,%
